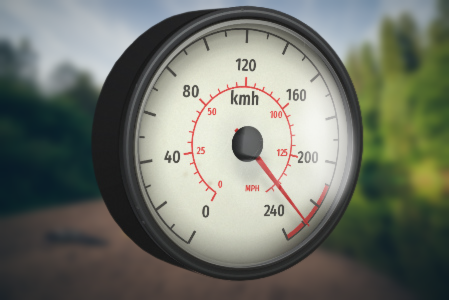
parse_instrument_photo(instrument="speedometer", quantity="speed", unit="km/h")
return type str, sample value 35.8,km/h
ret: 230,km/h
